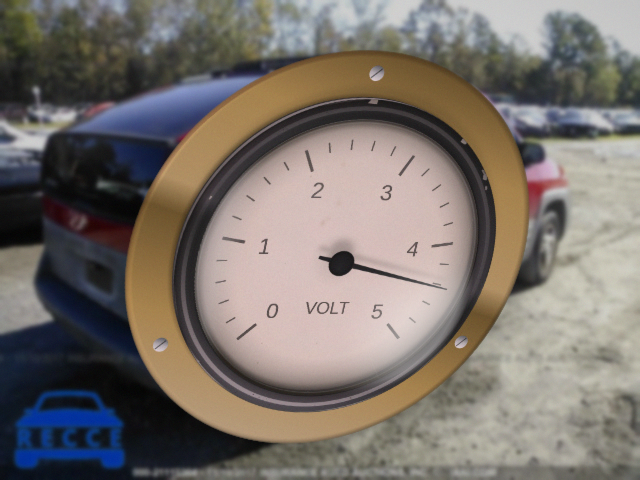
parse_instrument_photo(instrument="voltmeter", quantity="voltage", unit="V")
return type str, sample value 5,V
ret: 4.4,V
